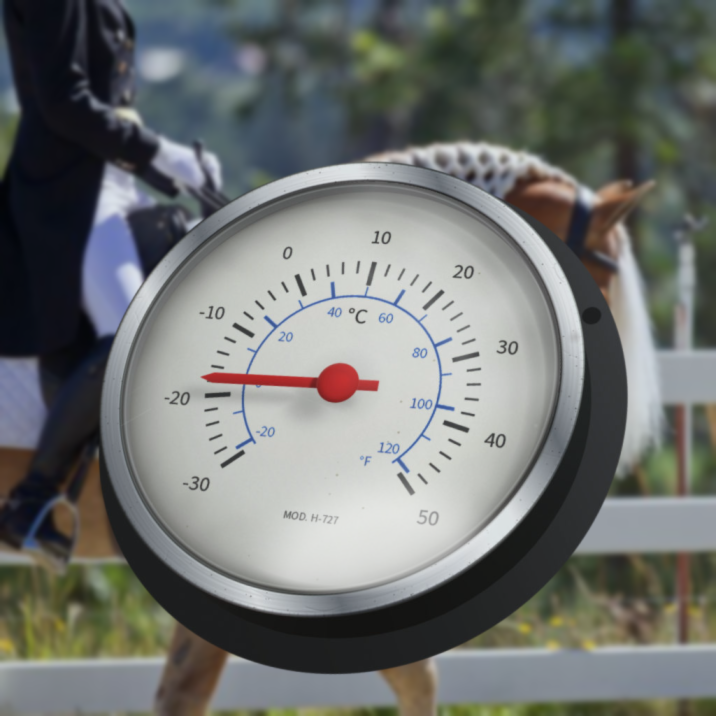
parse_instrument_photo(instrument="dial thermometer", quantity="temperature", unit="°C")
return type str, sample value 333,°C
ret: -18,°C
